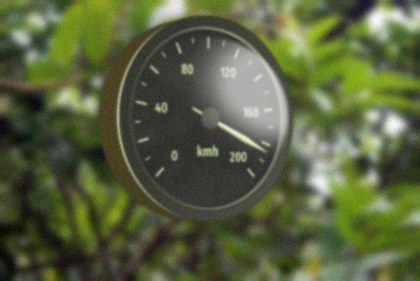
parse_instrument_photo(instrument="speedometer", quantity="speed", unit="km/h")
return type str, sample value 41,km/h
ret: 185,km/h
